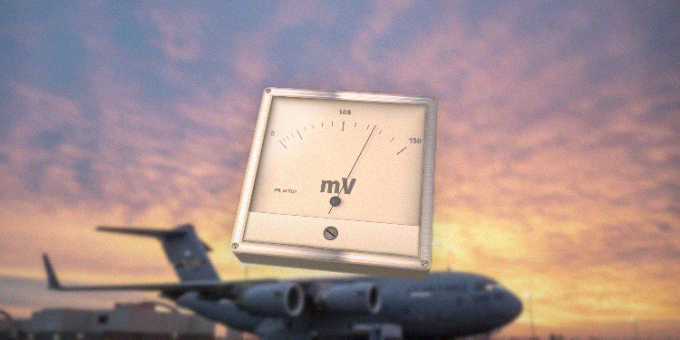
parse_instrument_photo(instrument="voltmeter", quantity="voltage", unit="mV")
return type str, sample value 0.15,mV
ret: 125,mV
